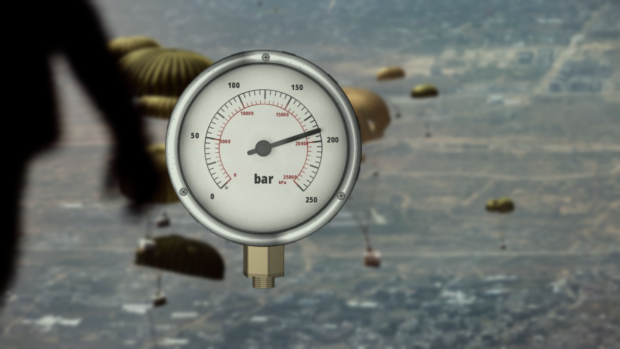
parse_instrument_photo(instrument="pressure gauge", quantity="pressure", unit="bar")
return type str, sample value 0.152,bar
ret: 190,bar
